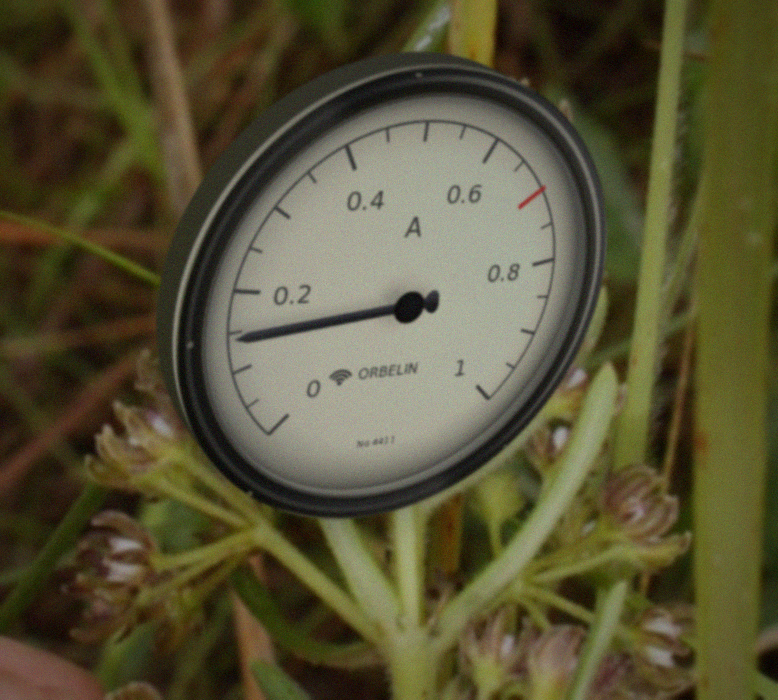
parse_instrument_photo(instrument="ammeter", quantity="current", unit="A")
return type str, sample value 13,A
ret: 0.15,A
